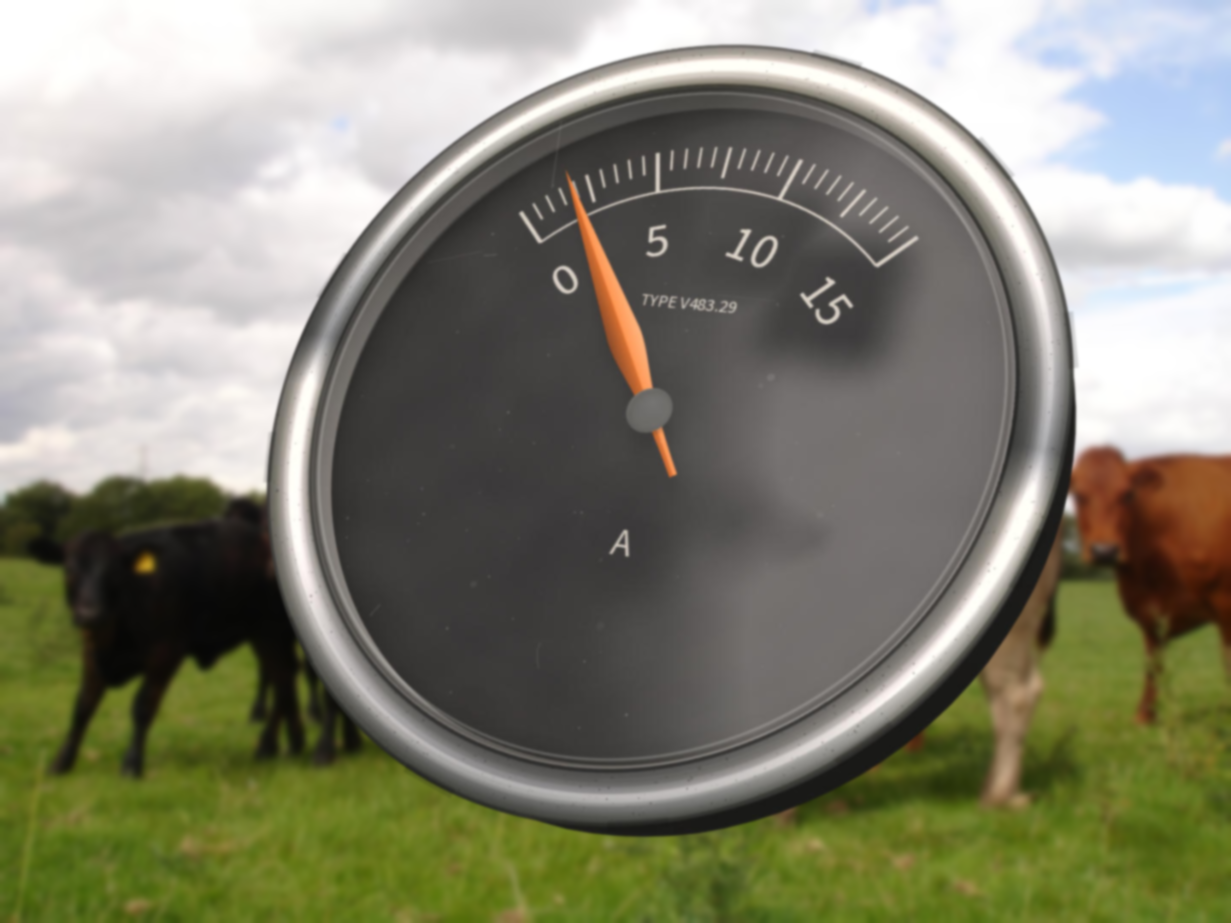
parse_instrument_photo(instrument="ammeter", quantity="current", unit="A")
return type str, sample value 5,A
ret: 2,A
